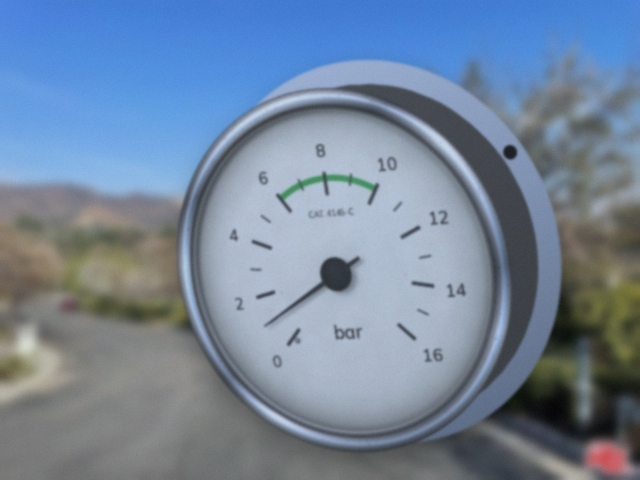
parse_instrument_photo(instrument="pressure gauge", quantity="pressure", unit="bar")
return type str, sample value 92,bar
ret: 1,bar
